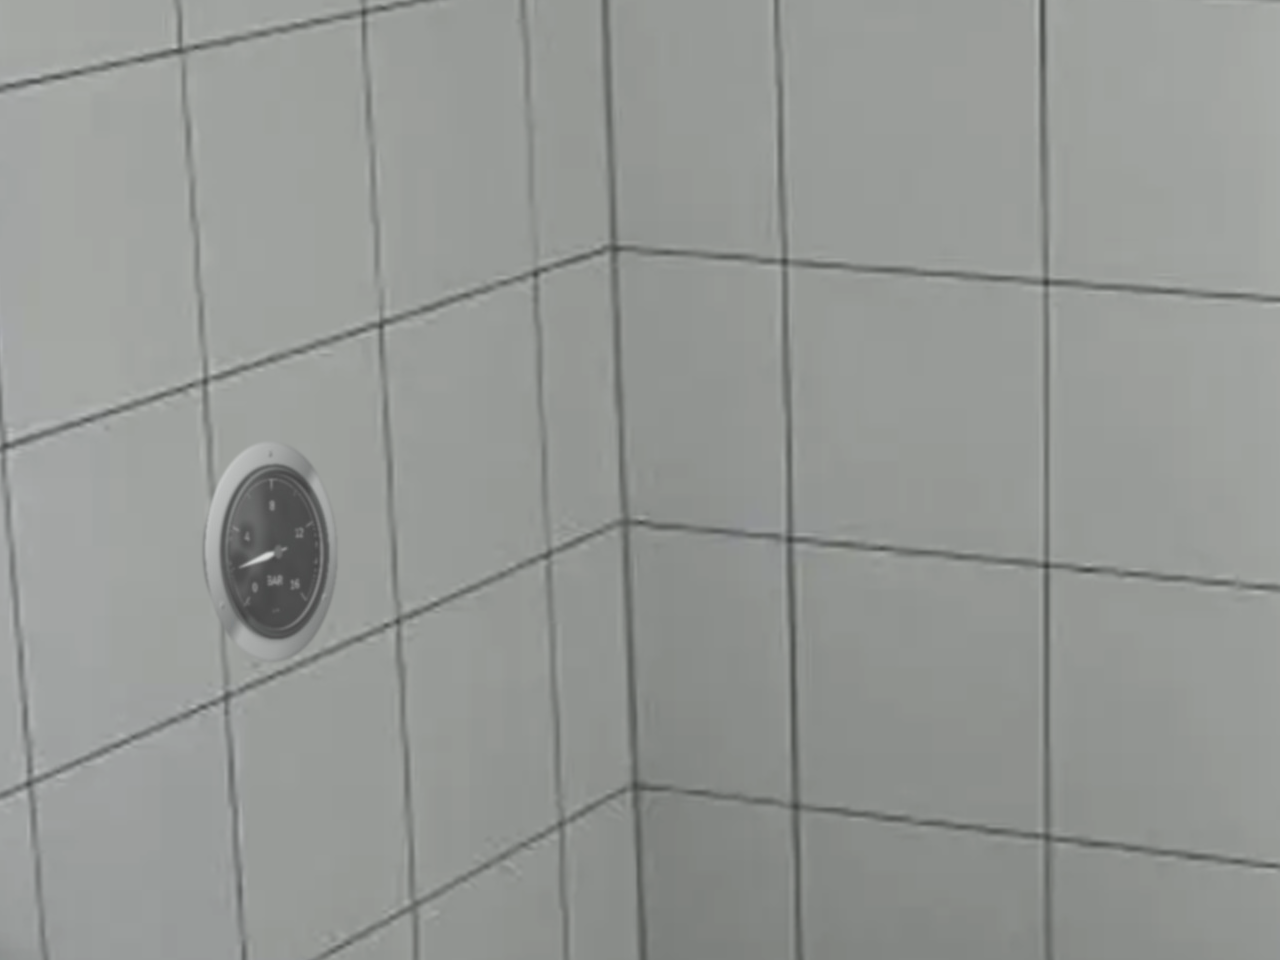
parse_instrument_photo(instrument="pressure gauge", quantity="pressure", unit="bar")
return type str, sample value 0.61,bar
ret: 2,bar
